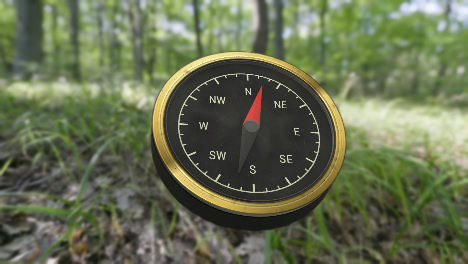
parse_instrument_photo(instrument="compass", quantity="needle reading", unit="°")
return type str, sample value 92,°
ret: 15,°
